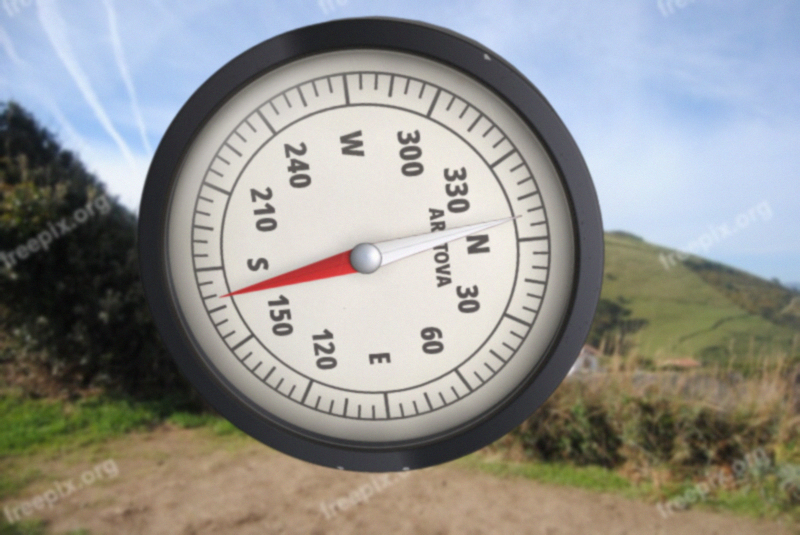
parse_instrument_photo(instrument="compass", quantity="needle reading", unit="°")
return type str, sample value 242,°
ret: 170,°
